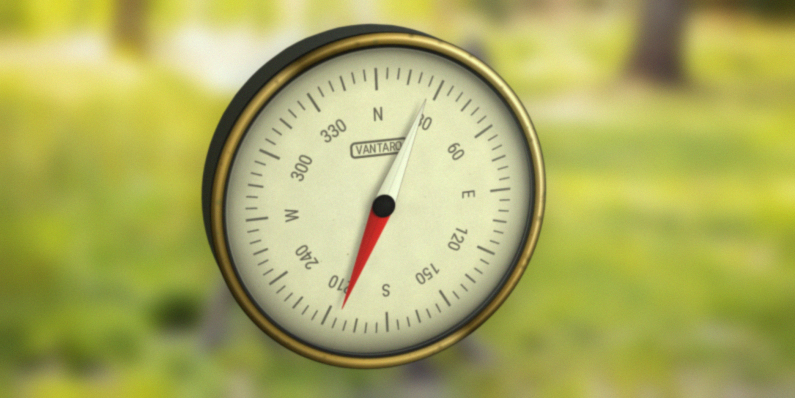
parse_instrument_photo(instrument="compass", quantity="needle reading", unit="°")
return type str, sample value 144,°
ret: 205,°
